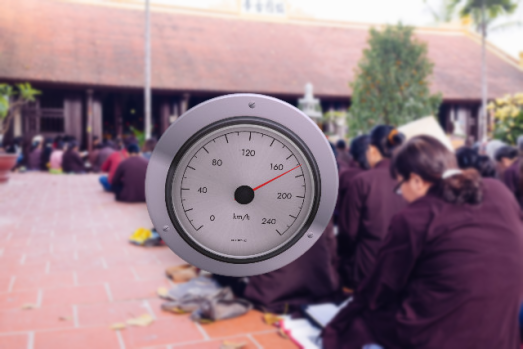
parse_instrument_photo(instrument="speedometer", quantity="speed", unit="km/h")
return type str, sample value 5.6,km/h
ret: 170,km/h
